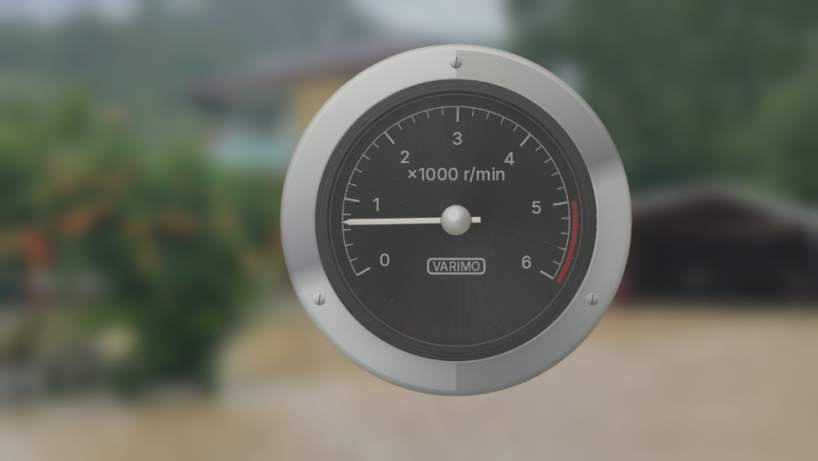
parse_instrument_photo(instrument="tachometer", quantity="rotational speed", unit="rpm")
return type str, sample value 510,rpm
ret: 700,rpm
